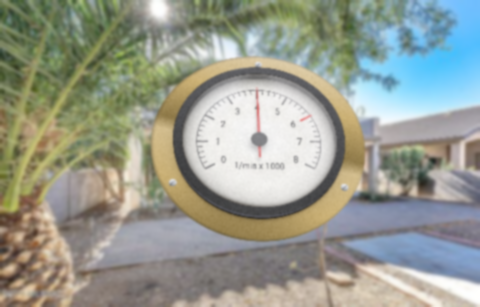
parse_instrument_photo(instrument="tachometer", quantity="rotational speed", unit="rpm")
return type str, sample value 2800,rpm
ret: 4000,rpm
